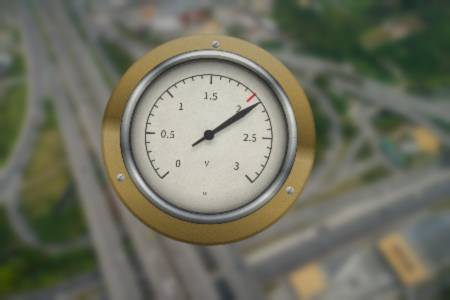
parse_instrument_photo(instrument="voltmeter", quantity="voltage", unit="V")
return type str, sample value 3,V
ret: 2.1,V
